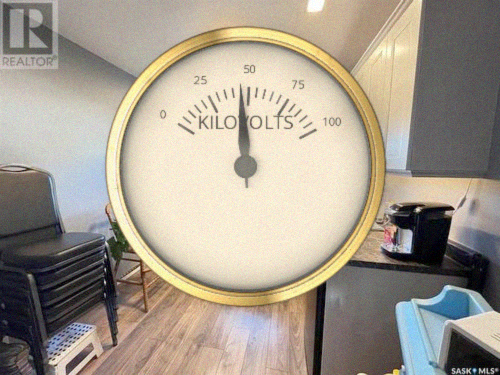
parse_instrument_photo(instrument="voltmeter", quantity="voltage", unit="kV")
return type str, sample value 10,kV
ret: 45,kV
